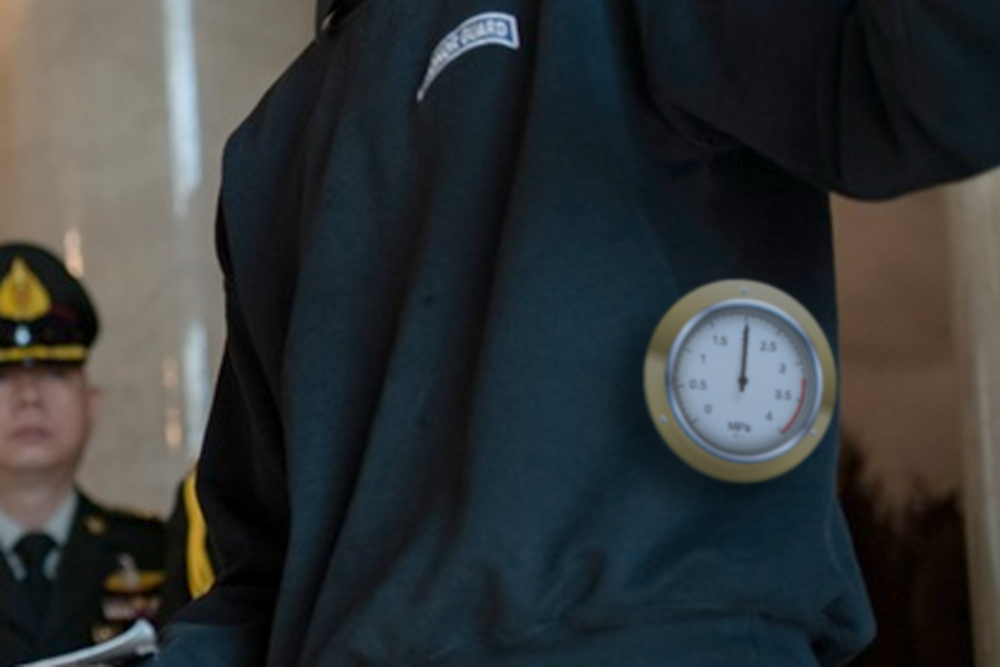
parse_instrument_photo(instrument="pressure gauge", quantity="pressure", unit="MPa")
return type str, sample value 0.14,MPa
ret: 2,MPa
